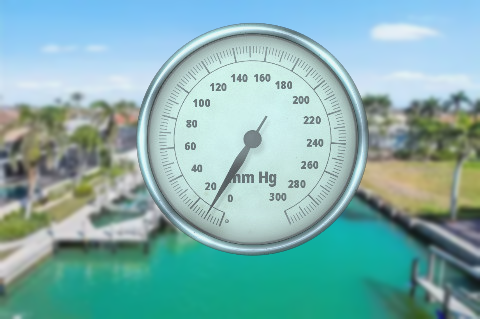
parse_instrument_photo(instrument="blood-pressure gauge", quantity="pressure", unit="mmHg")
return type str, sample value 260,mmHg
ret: 10,mmHg
